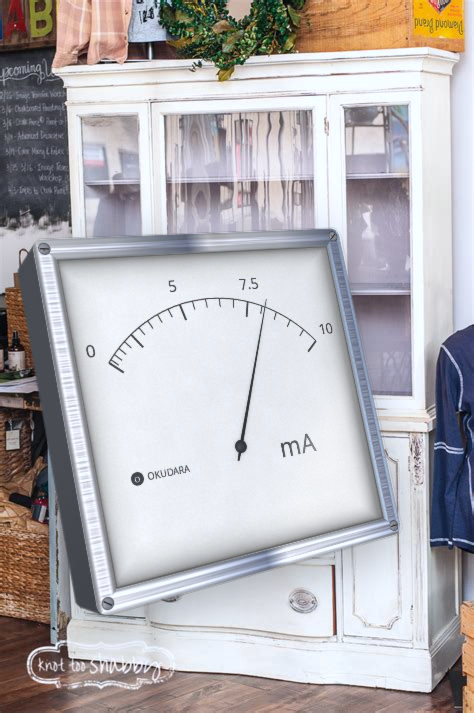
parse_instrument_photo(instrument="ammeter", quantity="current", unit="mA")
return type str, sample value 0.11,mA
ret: 8,mA
